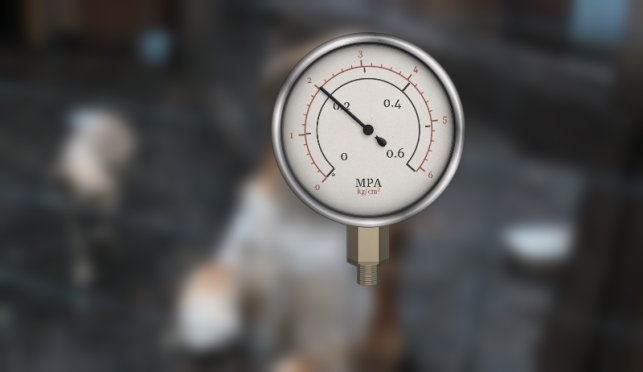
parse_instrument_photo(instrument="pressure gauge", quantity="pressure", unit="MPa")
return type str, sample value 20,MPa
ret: 0.2,MPa
